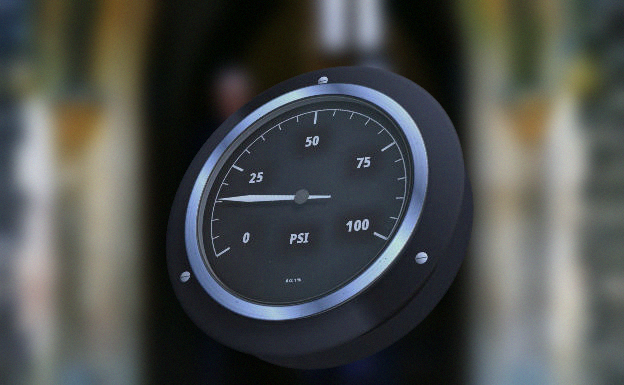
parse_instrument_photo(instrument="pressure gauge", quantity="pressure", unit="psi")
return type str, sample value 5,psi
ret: 15,psi
